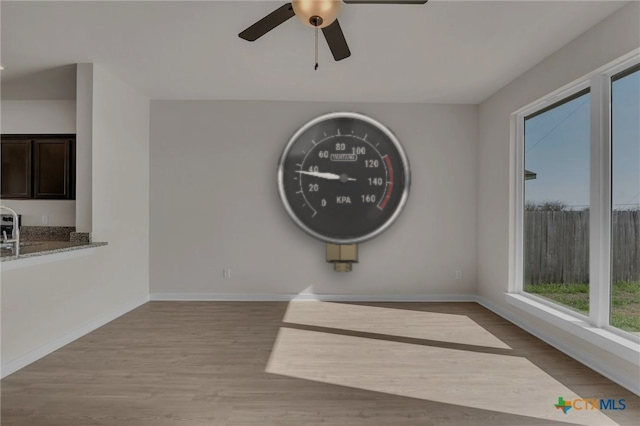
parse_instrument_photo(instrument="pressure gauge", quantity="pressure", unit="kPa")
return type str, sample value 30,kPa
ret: 35,kPa
